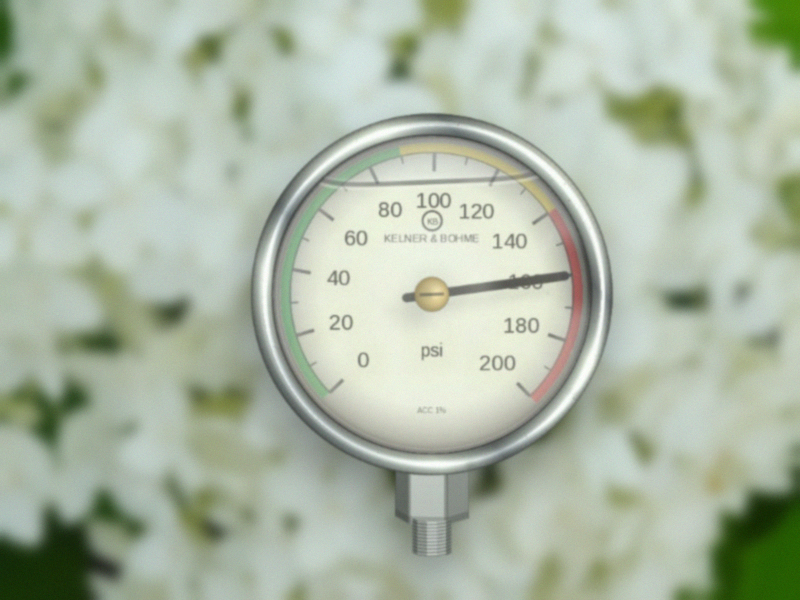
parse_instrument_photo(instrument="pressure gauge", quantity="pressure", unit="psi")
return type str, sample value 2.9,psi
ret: 160,psi
